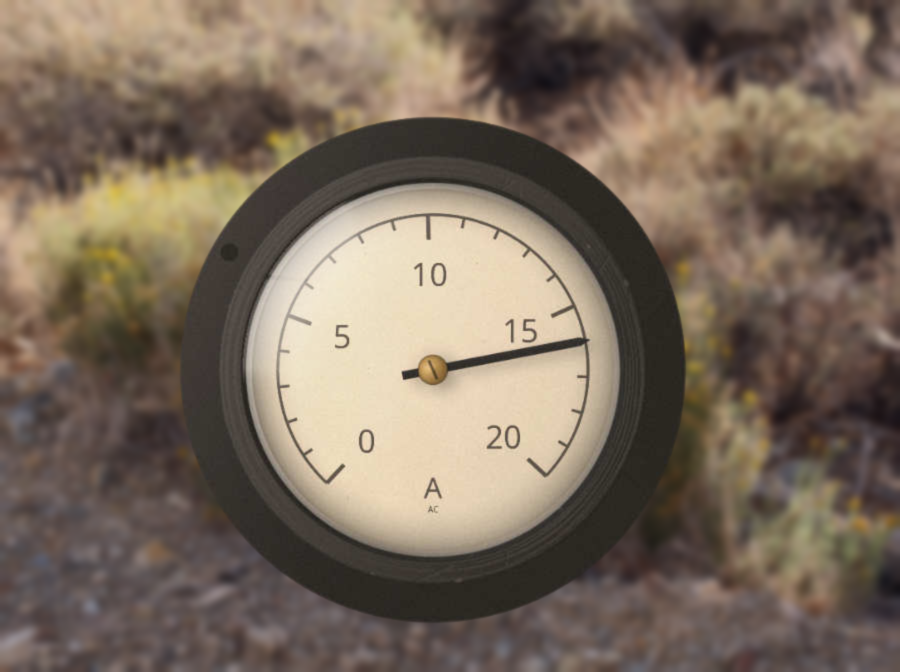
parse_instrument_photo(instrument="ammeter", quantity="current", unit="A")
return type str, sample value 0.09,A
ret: 16,A
